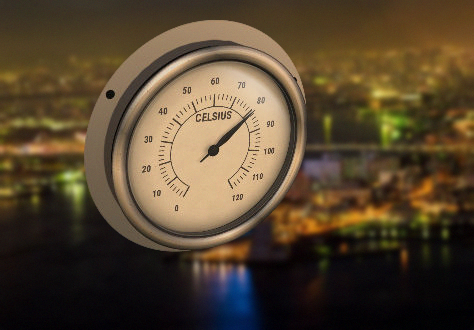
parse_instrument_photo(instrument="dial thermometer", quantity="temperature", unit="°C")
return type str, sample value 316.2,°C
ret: 80,°C
